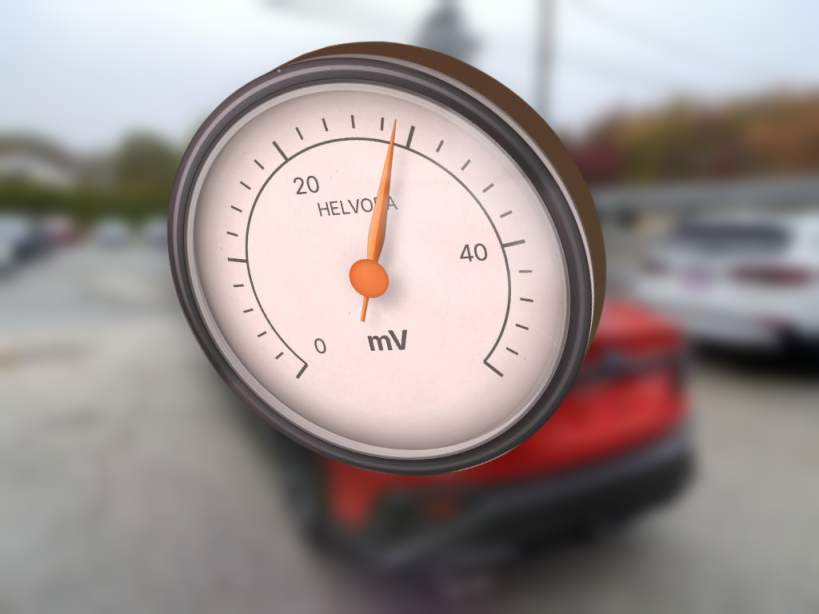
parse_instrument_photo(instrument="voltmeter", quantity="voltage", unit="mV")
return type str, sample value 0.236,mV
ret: 29,mV
